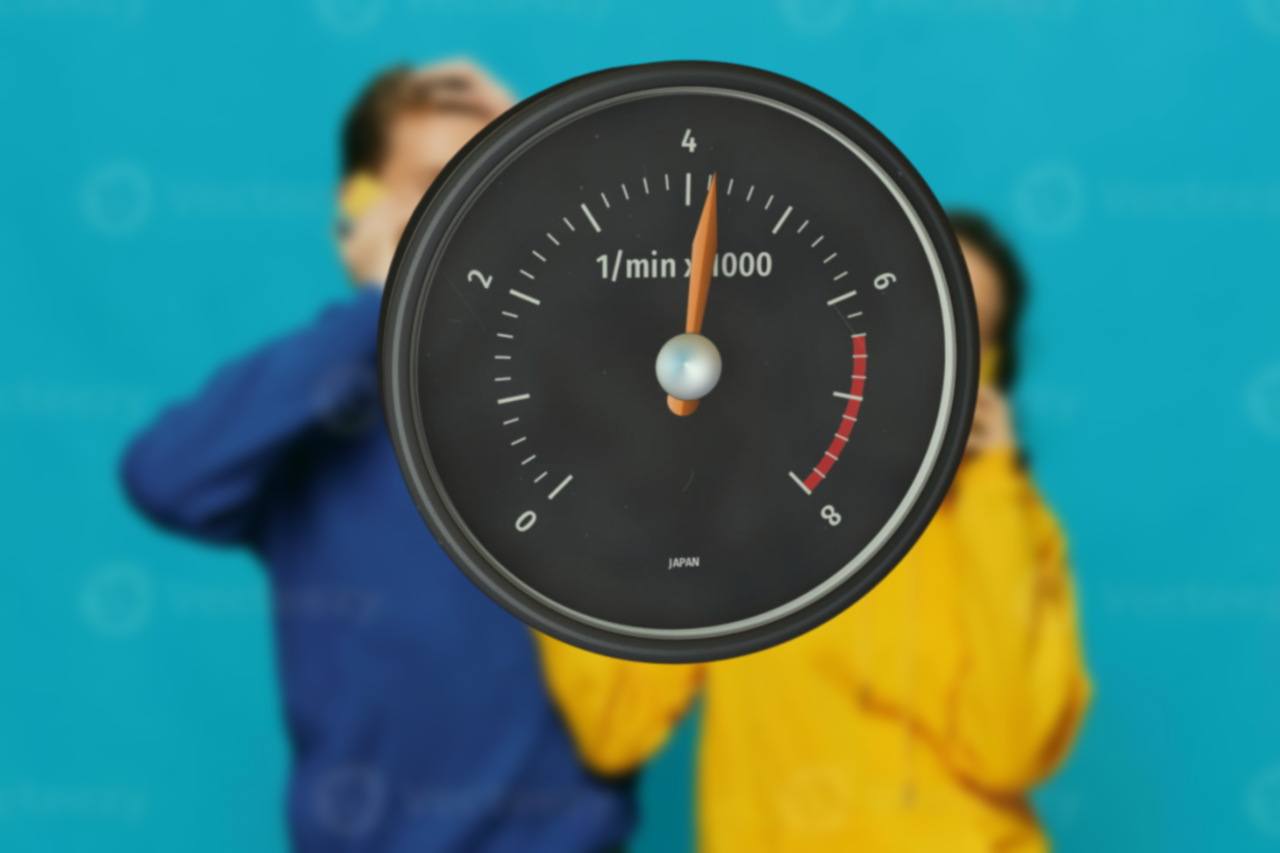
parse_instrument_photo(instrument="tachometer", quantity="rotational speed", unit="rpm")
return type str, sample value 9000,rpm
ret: 4200,rpm
